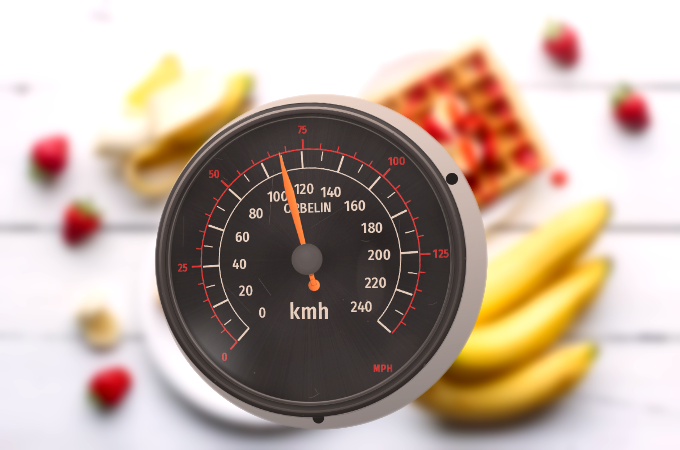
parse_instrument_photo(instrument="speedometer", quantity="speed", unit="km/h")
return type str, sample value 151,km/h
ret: 110,km/h
